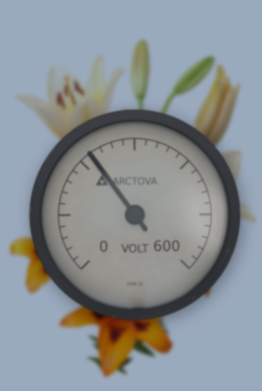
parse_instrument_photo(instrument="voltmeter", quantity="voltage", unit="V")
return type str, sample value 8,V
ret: 220,V
